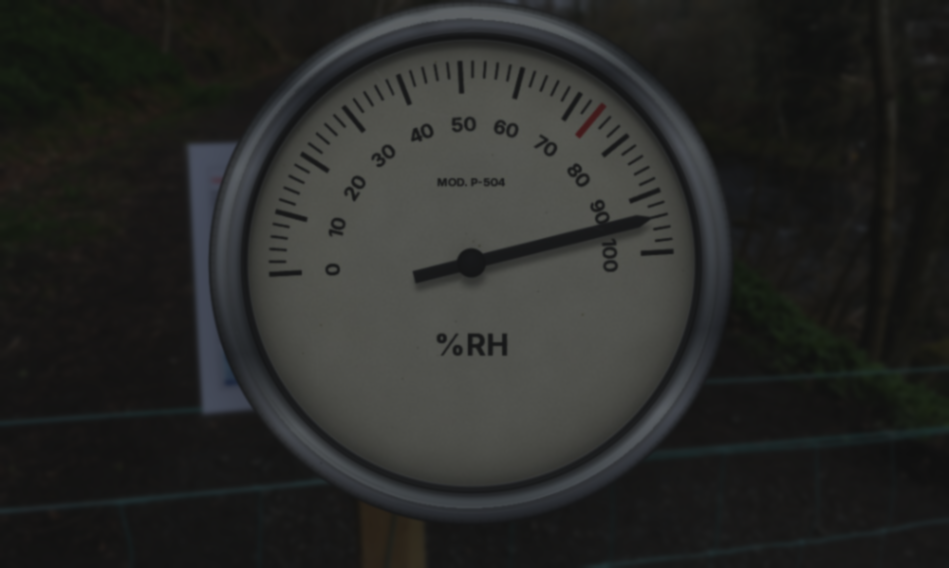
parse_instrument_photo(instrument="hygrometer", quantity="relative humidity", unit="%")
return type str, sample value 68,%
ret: 94,%
